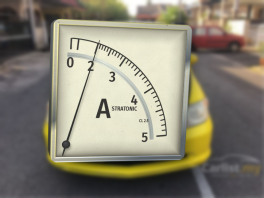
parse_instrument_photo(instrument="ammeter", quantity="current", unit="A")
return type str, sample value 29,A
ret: 2,A
